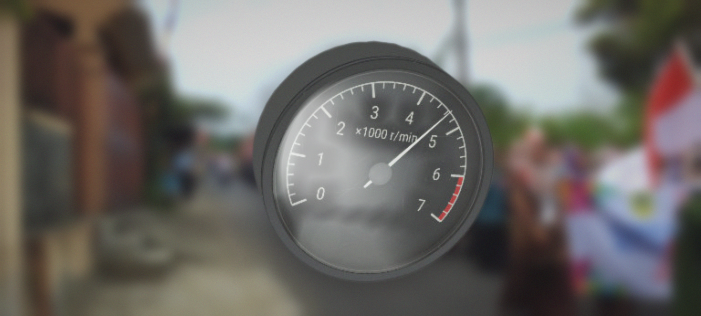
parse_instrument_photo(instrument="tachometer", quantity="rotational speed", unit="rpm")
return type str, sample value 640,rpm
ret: 4600,rpm
